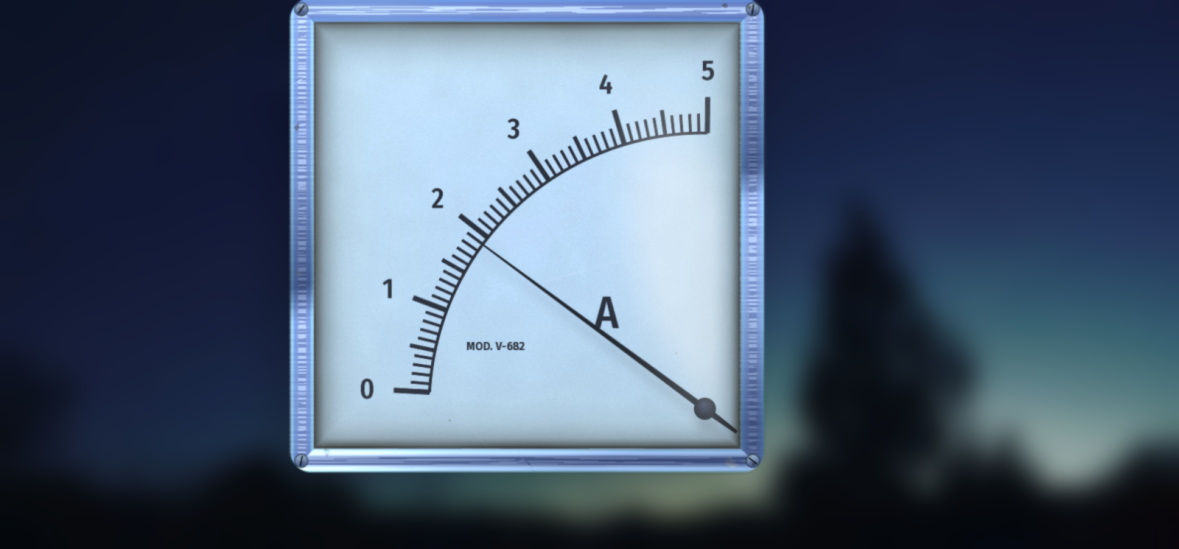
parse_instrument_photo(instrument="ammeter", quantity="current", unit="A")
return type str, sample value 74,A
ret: 1.9,A
